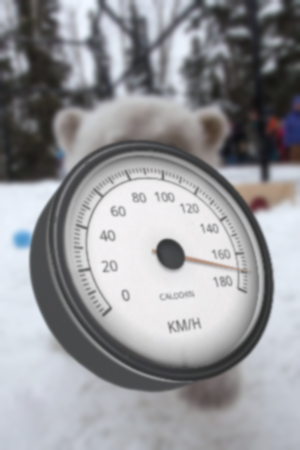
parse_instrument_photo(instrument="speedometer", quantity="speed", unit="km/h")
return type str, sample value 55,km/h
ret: 170,km/h
